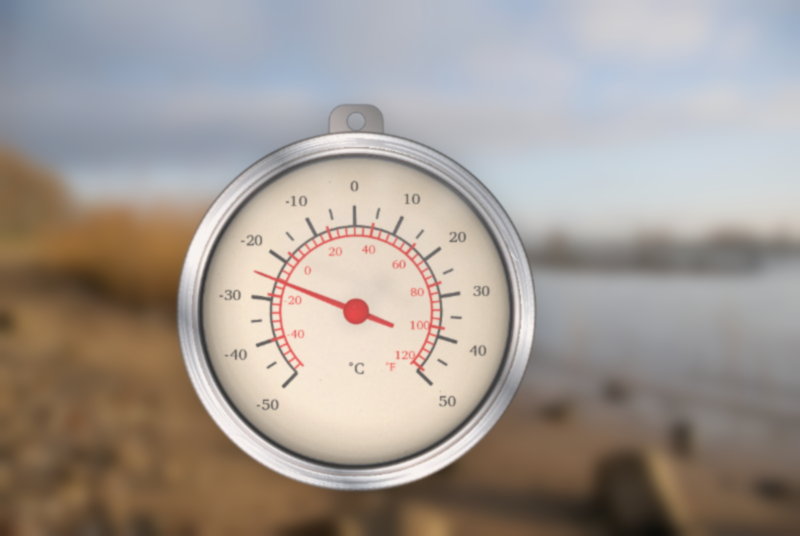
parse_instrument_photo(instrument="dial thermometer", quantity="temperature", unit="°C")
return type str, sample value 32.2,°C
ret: -25,°C
